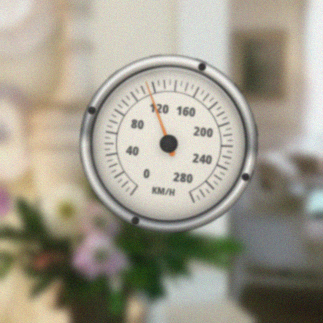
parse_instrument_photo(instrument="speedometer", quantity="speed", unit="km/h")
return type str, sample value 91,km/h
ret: 115,km/h
